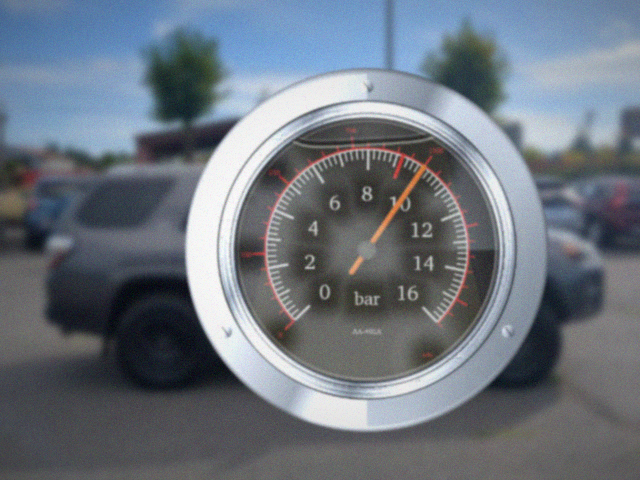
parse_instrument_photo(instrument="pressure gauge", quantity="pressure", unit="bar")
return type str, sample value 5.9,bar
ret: 10,bar
